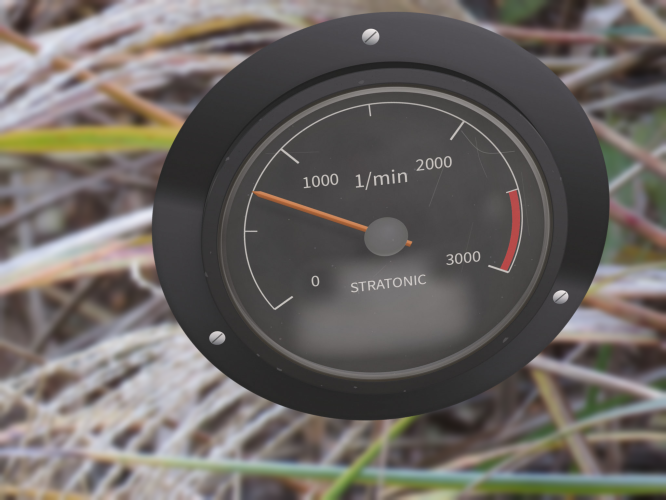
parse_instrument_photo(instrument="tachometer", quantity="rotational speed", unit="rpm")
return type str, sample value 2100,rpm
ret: 750,rpm
